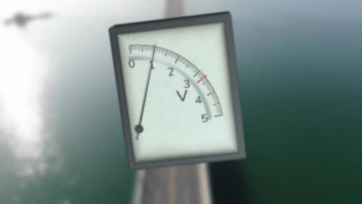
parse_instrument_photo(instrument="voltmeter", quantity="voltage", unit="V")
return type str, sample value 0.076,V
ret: 1,V
